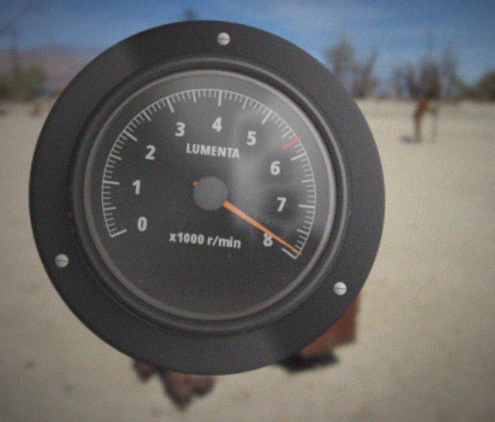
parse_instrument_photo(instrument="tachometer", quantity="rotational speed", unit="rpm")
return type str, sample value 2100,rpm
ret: 7900,rpm
